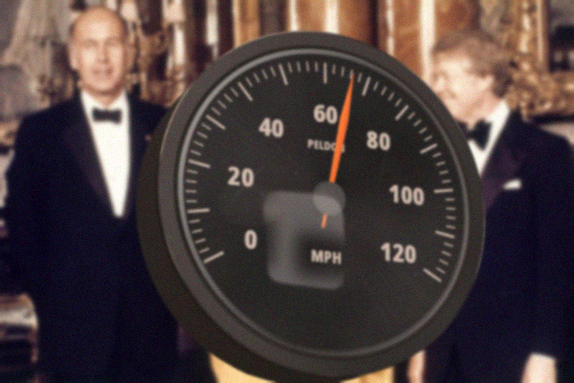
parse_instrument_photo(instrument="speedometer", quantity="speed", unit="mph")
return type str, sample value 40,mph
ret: 66,mph
